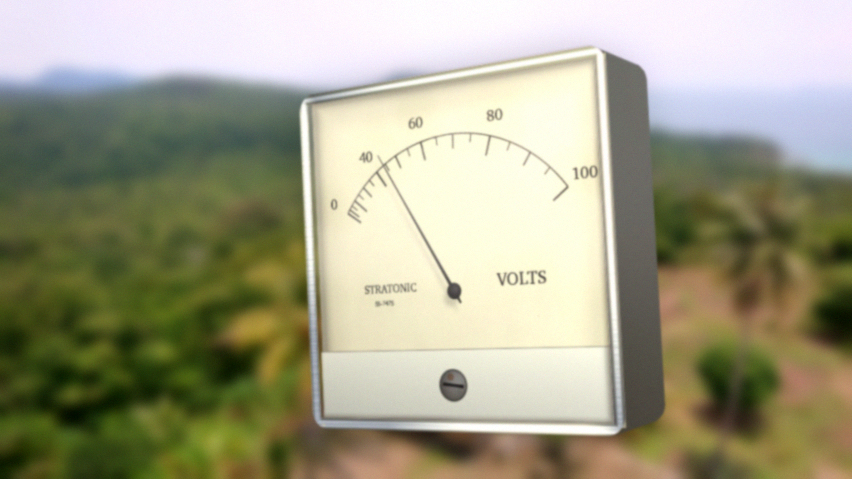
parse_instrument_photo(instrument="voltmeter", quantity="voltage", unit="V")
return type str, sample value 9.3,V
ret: 45,V
